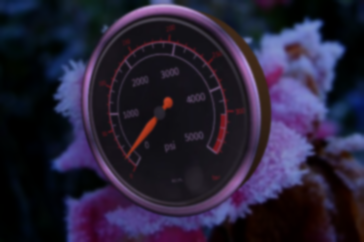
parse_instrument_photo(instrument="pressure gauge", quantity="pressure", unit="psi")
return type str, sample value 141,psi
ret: 200,psi
